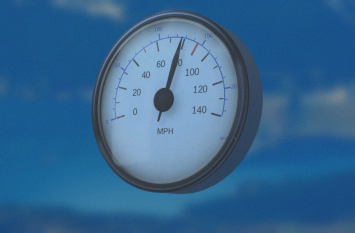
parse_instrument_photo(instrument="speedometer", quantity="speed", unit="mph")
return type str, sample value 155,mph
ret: 80,mph
